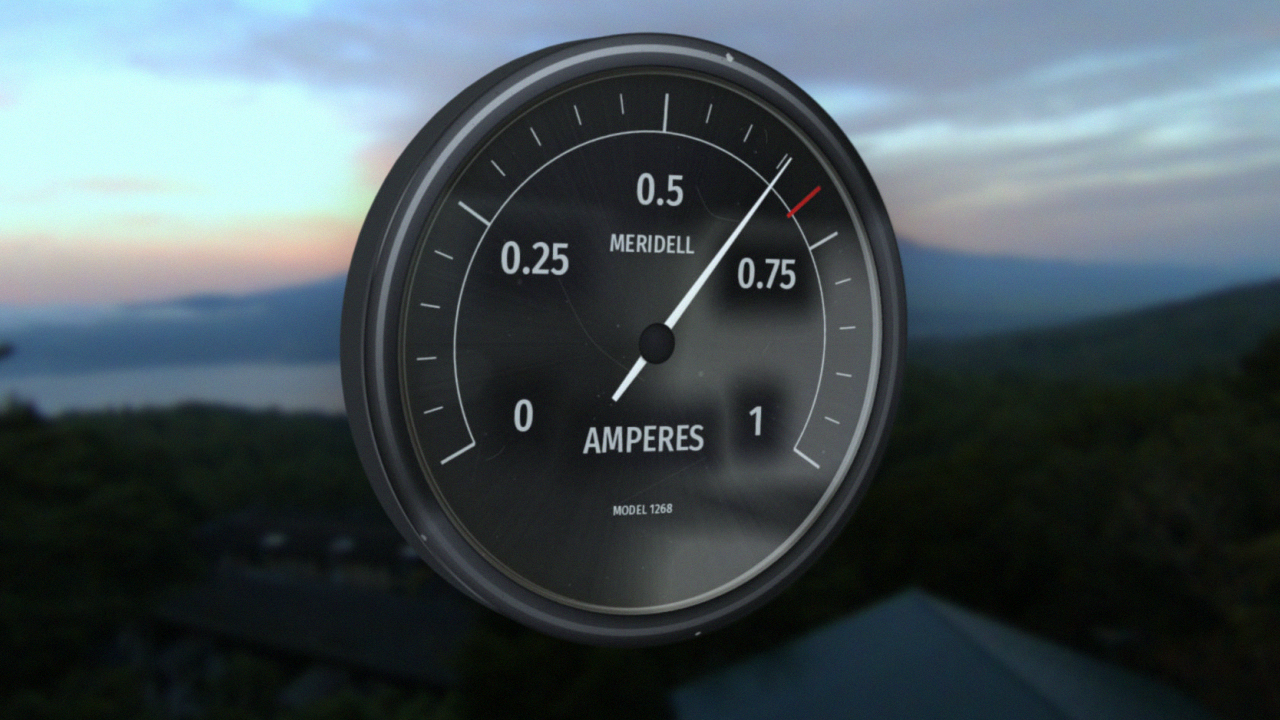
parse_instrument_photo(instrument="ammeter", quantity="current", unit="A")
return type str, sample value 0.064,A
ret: 0.65,A
